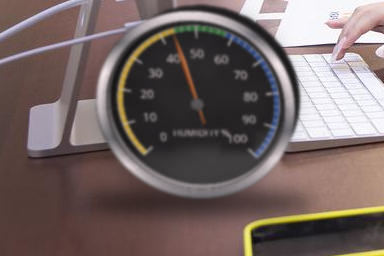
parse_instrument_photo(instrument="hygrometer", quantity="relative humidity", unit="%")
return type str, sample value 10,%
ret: 44,%
